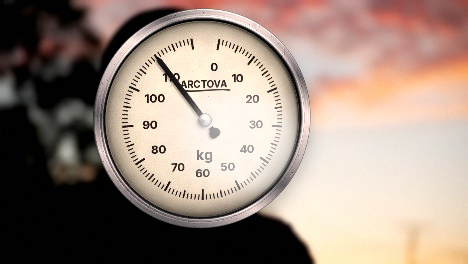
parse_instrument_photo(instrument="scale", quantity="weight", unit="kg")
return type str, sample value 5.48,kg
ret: 110,kg
